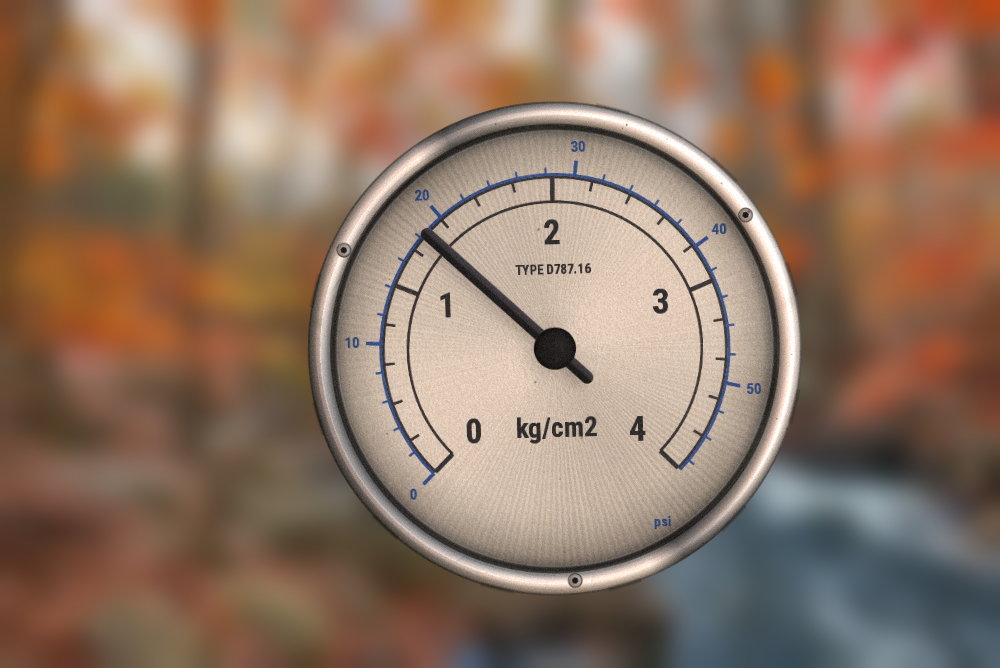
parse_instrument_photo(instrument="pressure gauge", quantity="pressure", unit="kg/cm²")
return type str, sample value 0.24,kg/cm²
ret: 1.3,kg/cm²
